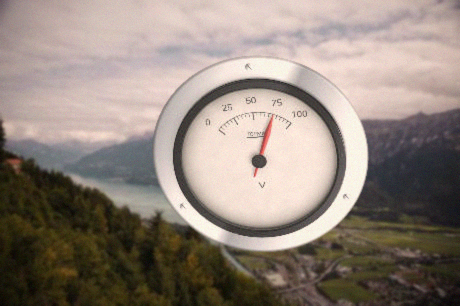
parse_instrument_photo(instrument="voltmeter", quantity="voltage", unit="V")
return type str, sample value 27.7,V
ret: 75,V
